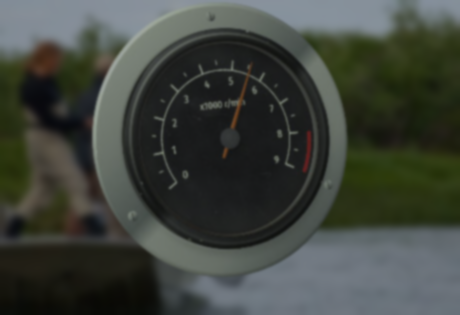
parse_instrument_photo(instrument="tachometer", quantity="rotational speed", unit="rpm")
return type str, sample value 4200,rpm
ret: 5500,rpm
